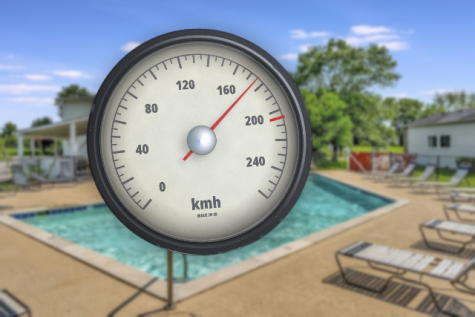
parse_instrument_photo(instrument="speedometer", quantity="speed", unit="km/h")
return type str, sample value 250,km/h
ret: 175,km/h
